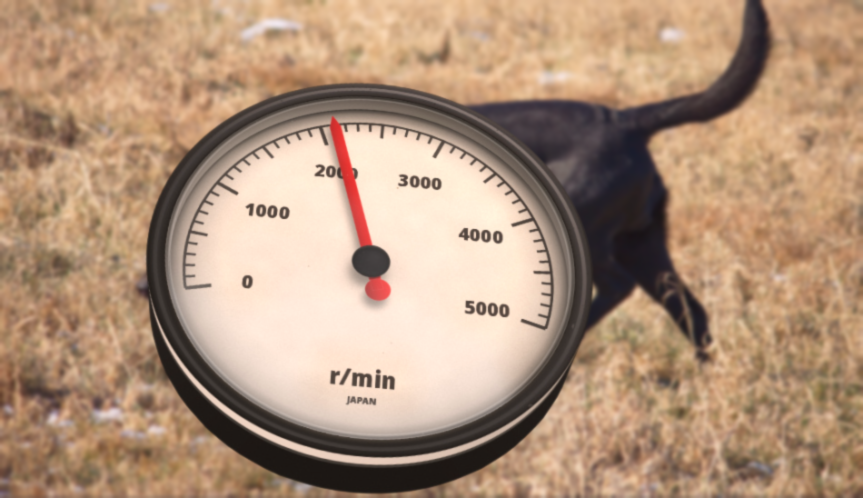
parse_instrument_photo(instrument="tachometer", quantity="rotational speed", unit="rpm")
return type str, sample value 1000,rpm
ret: 2100,rpm
